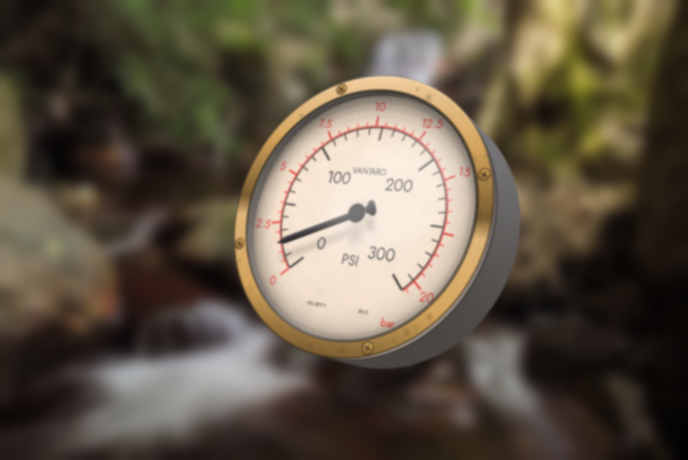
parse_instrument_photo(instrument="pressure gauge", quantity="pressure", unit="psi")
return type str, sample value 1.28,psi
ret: 20,psi
